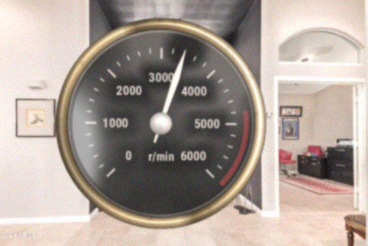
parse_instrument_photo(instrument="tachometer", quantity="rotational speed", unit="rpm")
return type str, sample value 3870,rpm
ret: 3400,rpm
